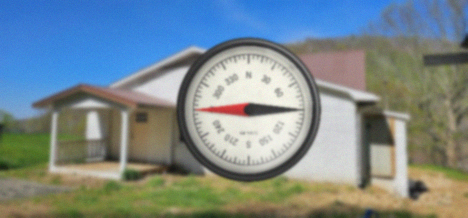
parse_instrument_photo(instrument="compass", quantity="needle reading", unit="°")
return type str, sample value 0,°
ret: 270,°
